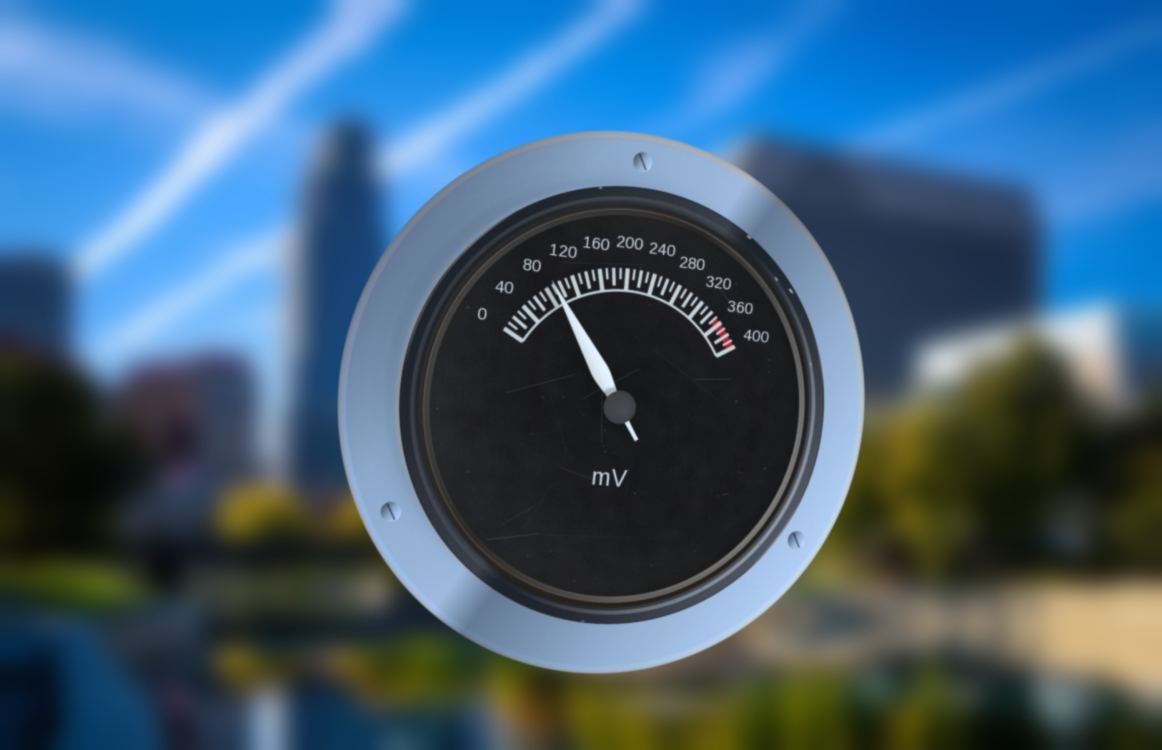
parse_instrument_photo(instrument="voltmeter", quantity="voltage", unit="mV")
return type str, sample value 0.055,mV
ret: 90,mV
